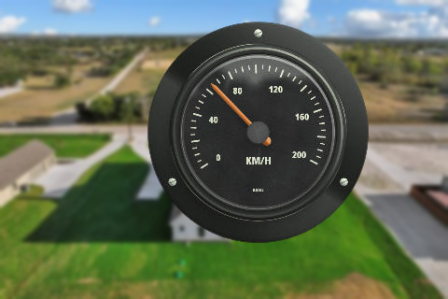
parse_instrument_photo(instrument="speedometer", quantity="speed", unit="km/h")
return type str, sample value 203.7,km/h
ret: 65,km/h
